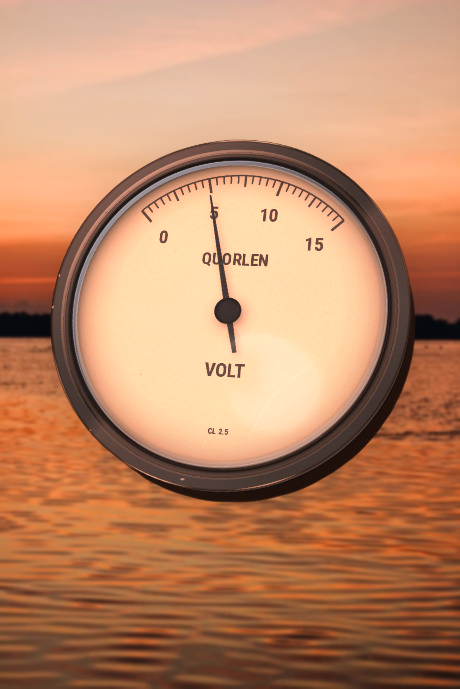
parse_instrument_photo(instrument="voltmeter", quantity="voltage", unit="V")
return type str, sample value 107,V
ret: 5,V
